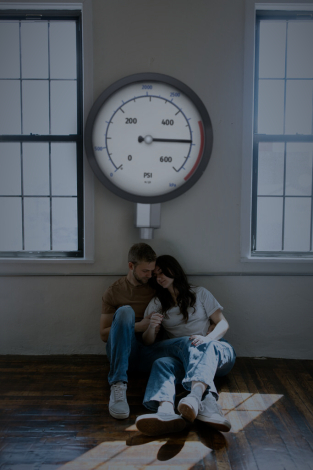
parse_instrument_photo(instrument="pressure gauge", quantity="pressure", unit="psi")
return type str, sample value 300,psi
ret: 500,psi
